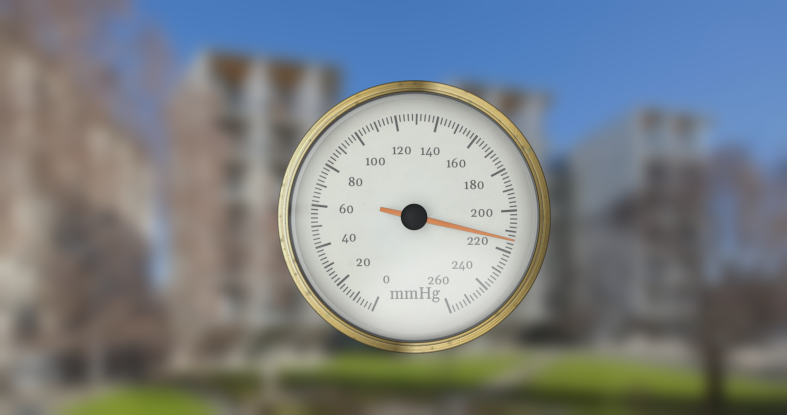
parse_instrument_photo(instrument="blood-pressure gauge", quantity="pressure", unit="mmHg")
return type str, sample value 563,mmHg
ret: 214,mmHg
